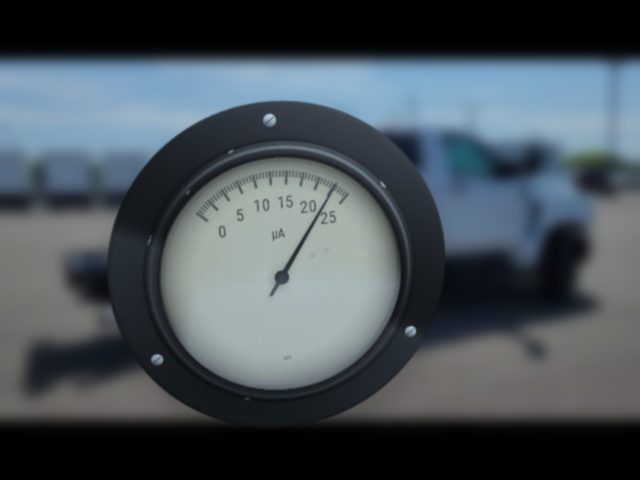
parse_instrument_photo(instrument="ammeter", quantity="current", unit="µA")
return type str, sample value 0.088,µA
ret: 22.5,µA
